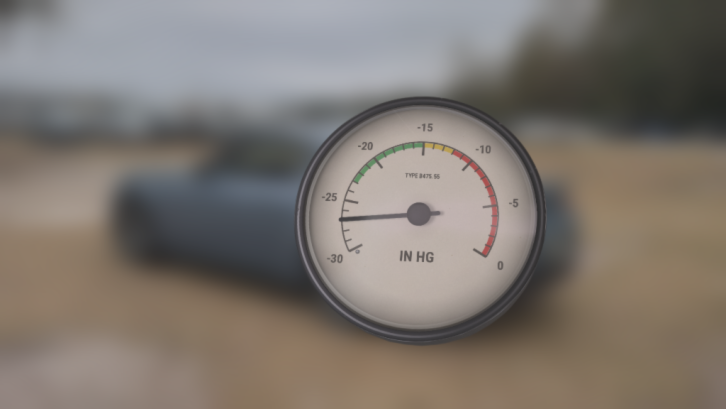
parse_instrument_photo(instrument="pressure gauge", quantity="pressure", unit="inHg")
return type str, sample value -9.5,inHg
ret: -27,inHg
